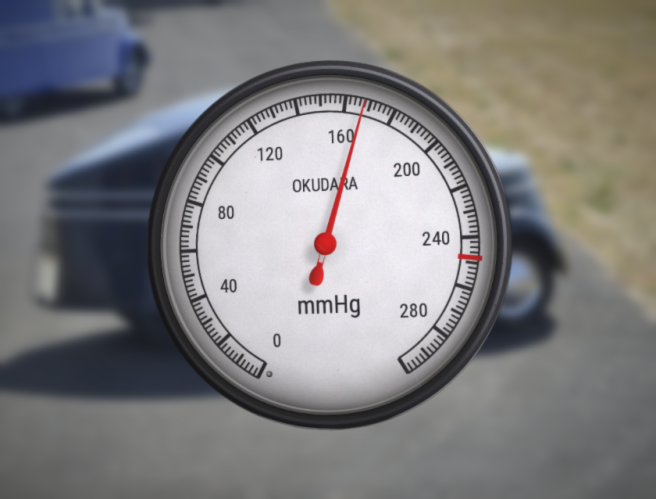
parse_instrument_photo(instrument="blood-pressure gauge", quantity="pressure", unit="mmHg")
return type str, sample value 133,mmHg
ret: 168,mmHg
